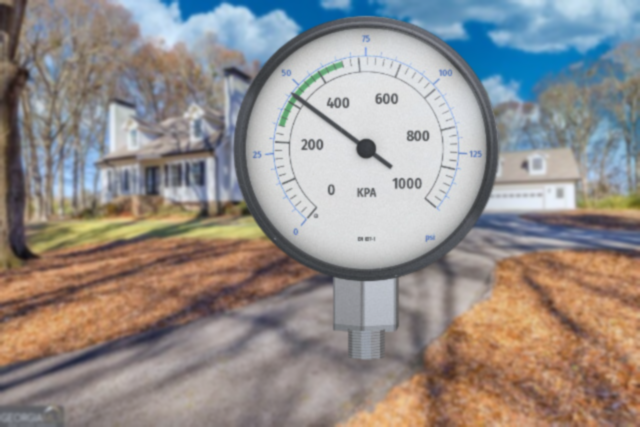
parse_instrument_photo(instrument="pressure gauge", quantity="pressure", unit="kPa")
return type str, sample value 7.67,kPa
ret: 320,kPa
